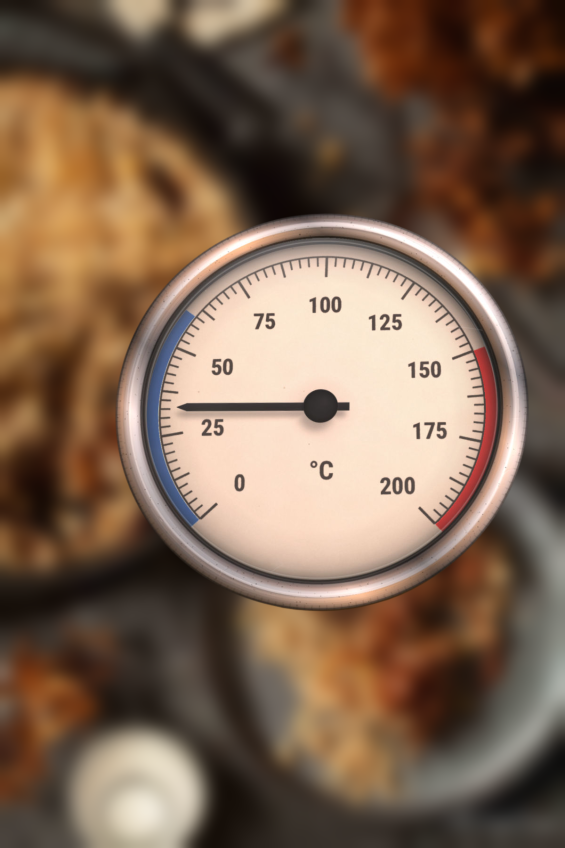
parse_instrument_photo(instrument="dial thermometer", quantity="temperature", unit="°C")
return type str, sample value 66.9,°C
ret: 32.5,°C
